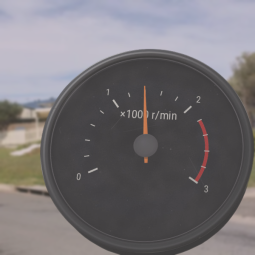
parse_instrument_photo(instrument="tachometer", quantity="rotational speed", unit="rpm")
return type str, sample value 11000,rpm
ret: 1400,rpm
